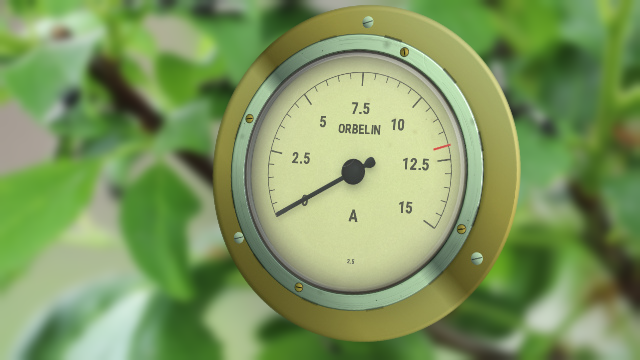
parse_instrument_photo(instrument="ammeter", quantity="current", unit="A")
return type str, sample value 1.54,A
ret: 0,A
